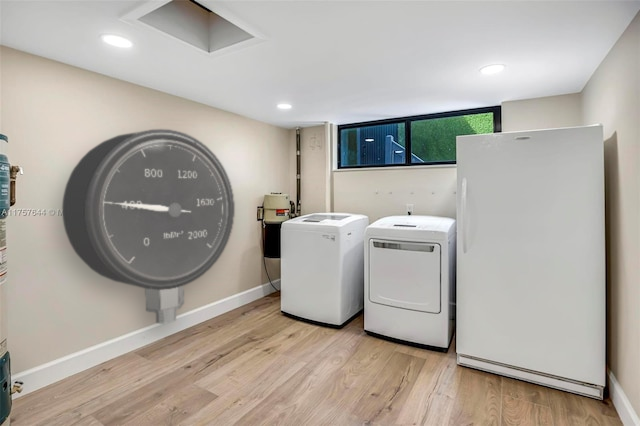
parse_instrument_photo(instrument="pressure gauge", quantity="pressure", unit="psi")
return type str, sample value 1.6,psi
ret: 400,psi
